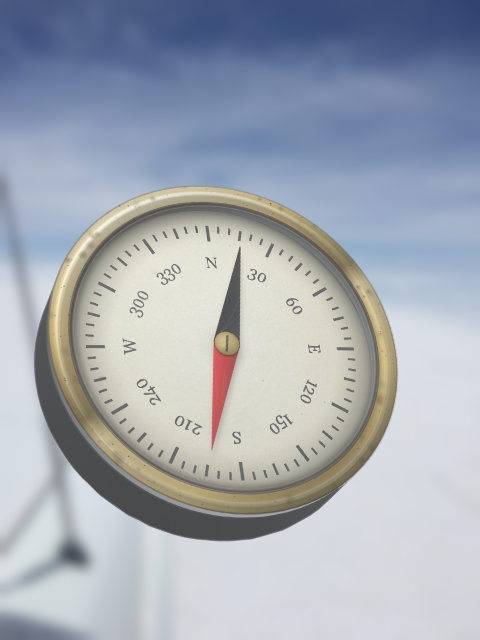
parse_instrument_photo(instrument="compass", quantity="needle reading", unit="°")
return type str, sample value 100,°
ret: 195,°
